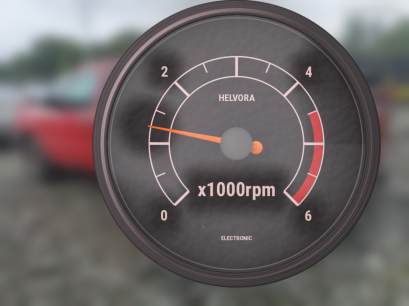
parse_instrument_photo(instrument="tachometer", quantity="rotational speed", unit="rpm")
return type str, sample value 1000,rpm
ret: 1250,rpm
